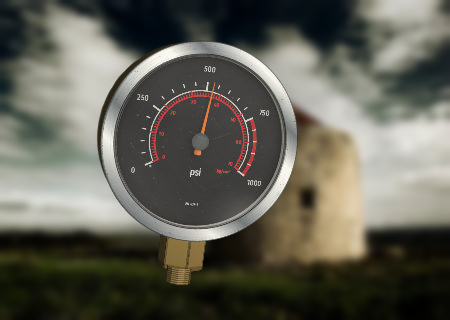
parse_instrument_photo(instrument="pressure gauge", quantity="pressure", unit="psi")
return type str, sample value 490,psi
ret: 525,psi
